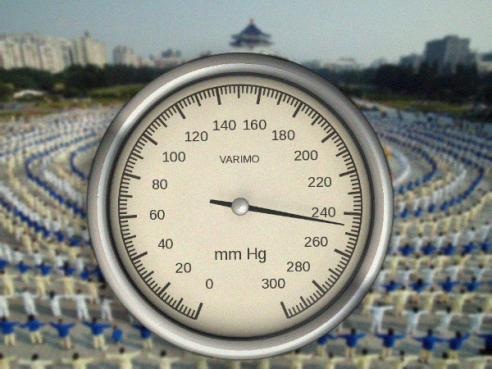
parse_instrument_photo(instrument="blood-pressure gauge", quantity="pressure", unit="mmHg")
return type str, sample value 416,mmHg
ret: 246,mmHg
